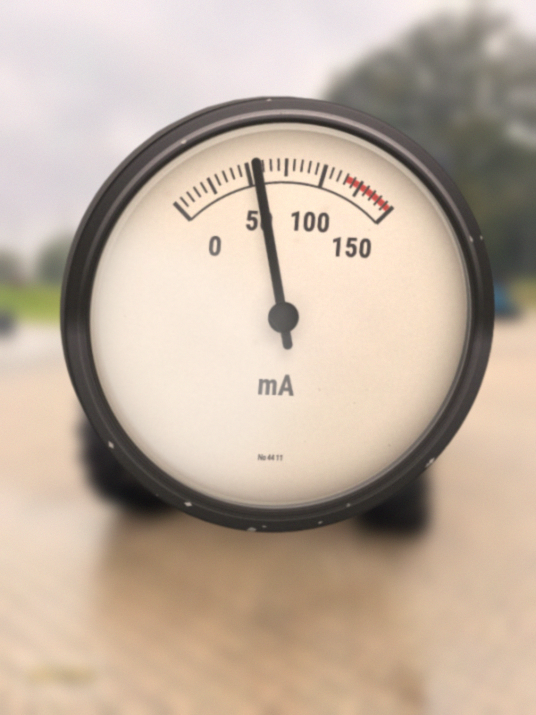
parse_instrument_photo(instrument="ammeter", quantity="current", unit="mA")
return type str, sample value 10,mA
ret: 55,mA
